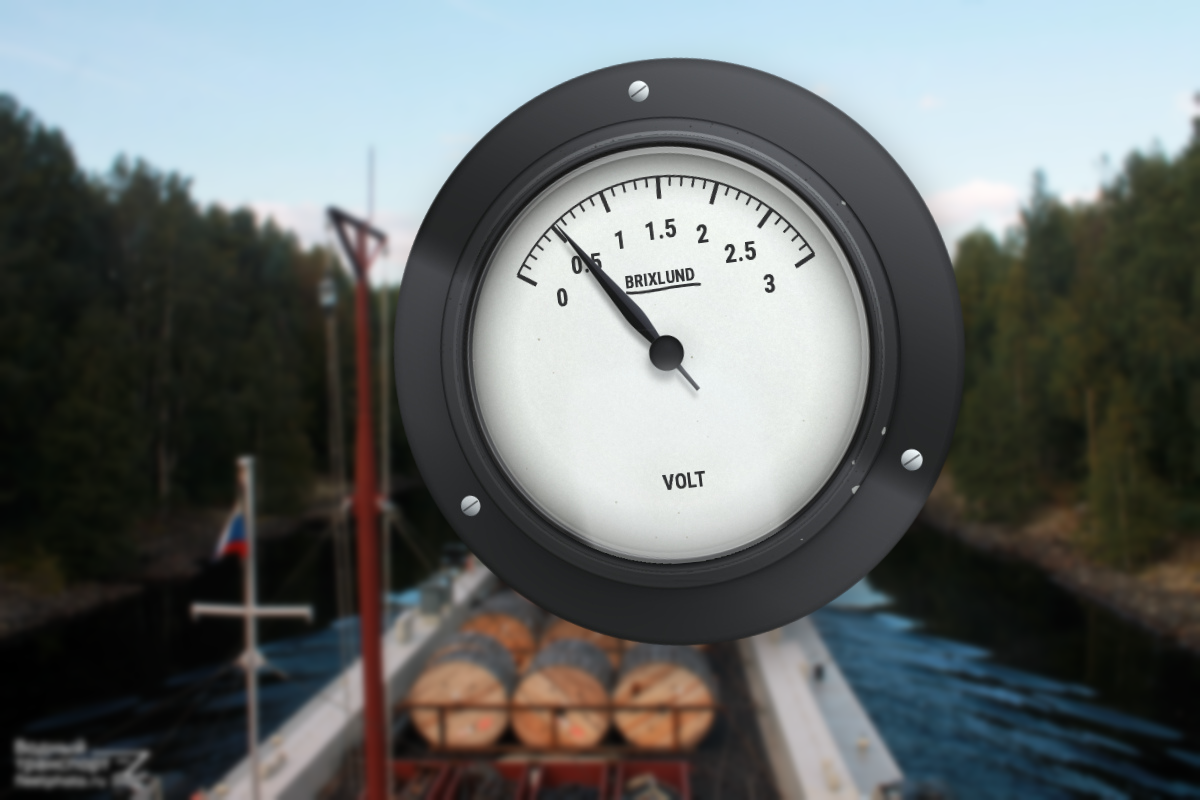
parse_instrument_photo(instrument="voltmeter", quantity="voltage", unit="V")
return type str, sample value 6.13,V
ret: 0.55,V
